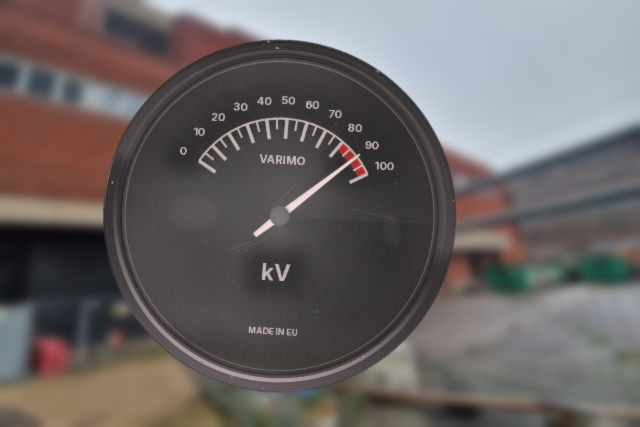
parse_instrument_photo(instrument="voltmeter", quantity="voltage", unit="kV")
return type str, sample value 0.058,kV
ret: 90,kV
